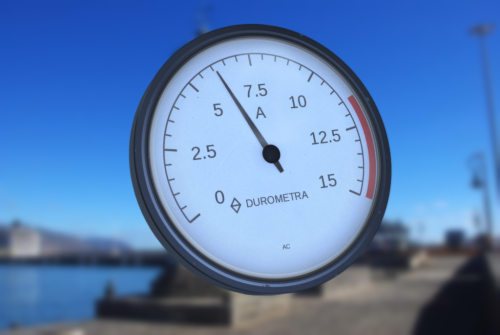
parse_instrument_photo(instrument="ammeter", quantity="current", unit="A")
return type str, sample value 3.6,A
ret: 6,A
